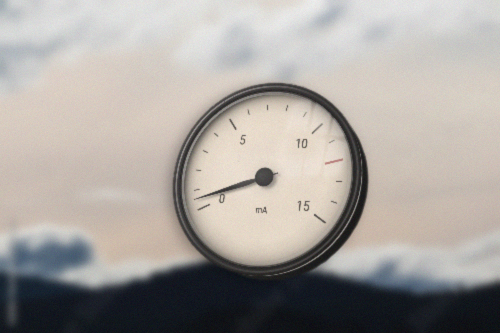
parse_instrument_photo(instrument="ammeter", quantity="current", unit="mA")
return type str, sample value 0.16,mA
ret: 0.5,mA
